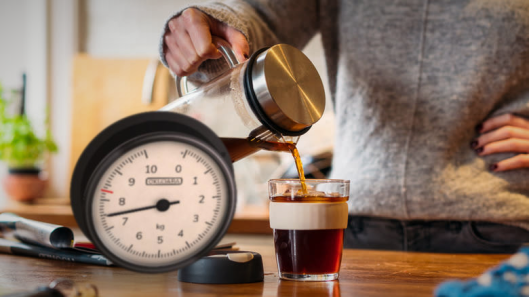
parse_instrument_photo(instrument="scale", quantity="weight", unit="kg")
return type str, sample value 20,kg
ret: 7.5,kg
